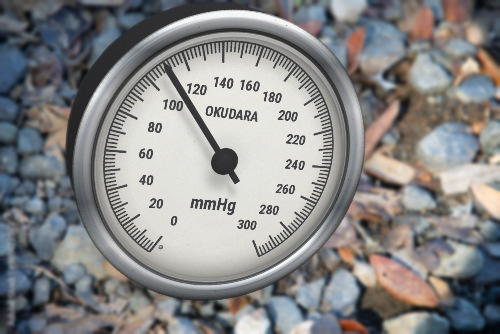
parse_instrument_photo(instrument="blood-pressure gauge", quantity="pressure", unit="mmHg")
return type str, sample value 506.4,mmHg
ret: 110,mmHg
